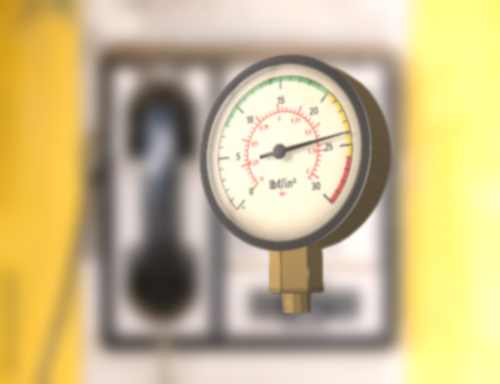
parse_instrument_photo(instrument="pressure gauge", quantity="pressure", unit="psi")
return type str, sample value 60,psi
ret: 24,psi
